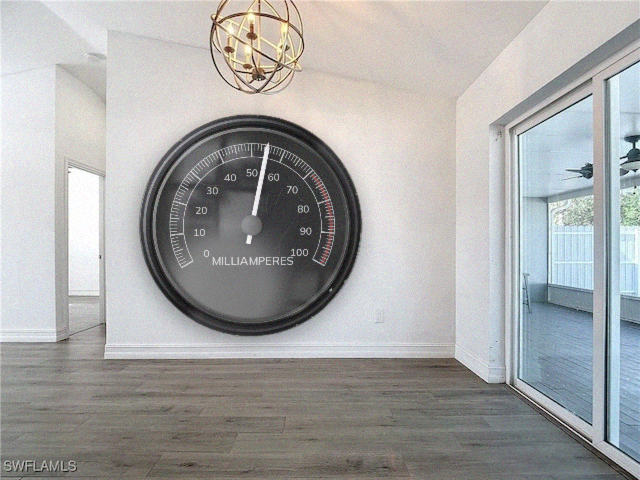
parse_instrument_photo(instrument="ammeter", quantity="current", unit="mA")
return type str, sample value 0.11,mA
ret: 55,mA
